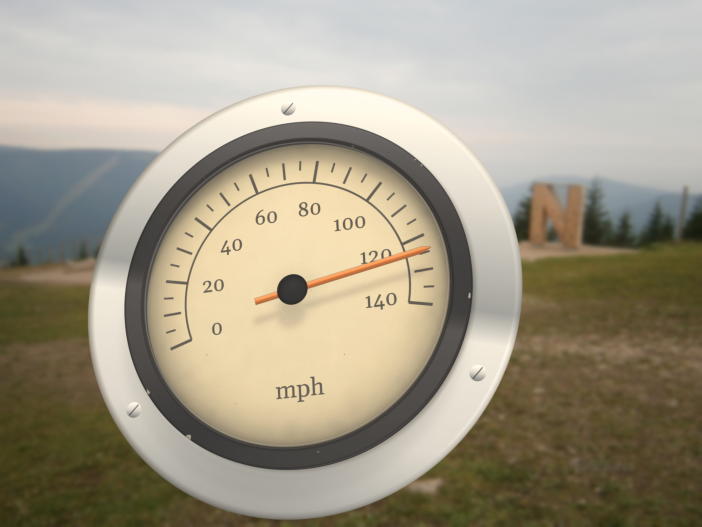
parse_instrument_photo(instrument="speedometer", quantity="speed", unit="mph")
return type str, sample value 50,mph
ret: 125,mph
